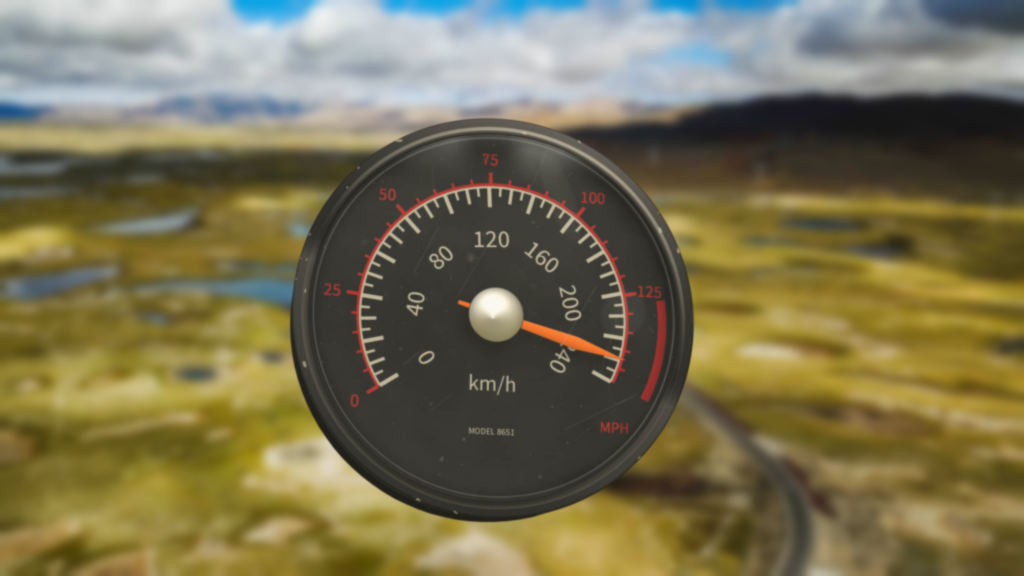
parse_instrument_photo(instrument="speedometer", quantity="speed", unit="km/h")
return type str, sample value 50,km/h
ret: 230,km/h
